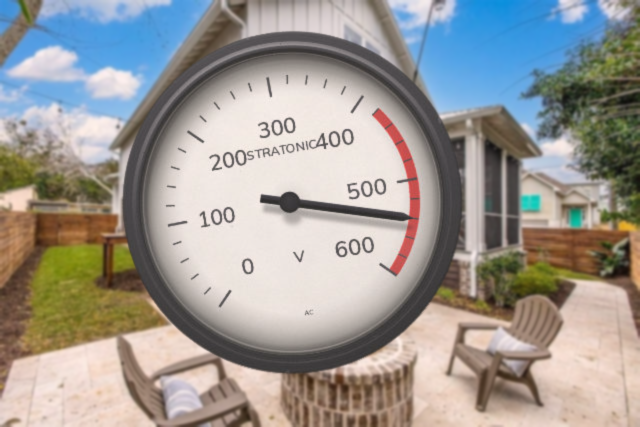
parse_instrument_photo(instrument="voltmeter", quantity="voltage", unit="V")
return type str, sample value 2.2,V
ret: 540,V
